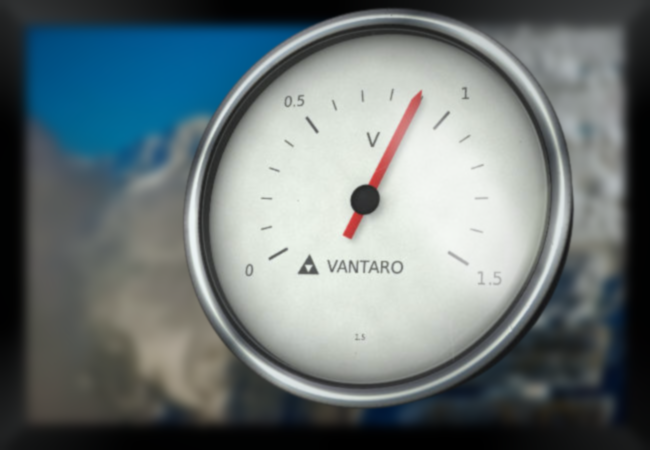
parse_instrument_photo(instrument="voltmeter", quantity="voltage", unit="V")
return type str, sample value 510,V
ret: 0.9,V
